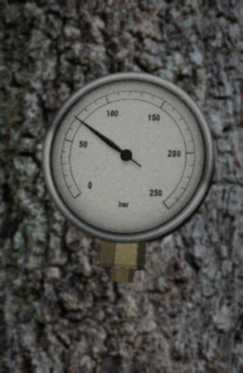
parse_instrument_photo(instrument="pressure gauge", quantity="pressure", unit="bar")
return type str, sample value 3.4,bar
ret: 70,bar
